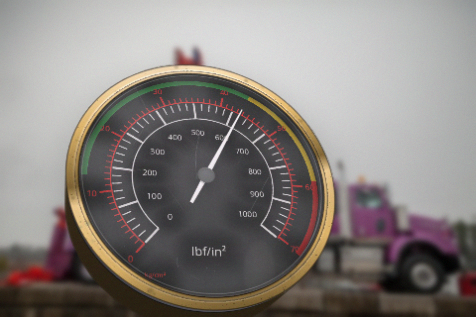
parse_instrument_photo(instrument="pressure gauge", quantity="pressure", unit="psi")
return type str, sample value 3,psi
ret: 620,psi
